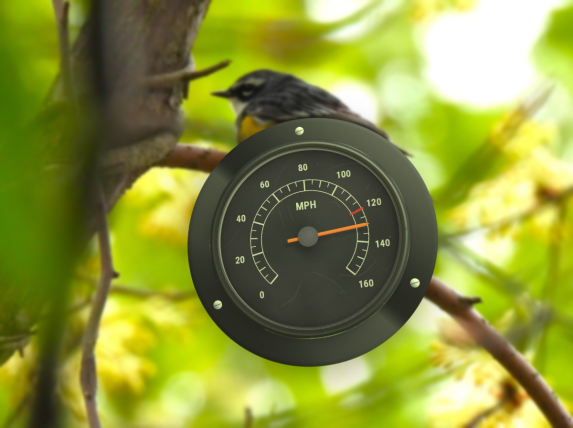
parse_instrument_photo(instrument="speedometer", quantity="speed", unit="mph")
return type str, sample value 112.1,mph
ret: 130,mph
